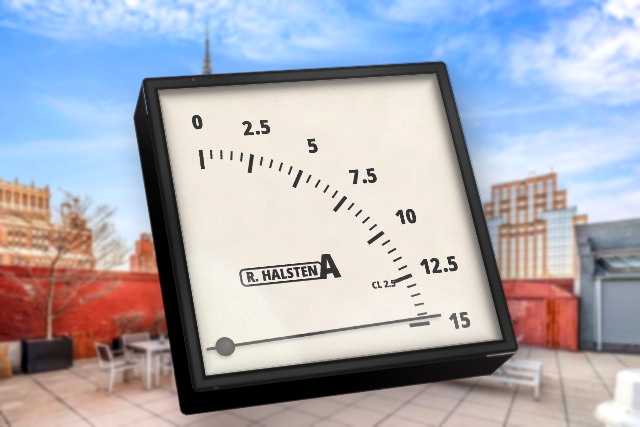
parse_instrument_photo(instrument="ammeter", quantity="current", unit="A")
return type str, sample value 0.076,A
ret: 14.75,A
